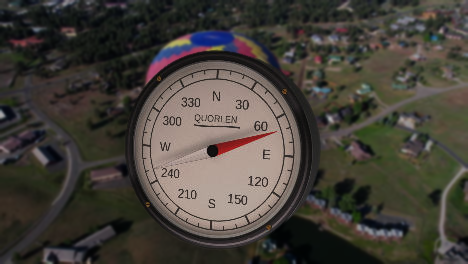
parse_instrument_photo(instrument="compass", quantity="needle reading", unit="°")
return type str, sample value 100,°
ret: 70,°
